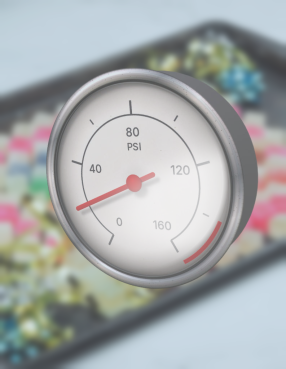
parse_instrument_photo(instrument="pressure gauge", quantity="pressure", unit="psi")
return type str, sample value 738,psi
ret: 20,psi
